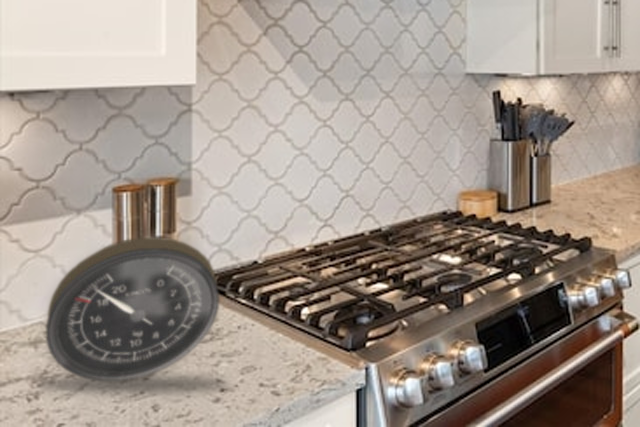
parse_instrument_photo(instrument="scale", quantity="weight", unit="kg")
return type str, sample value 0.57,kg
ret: 19,kg
